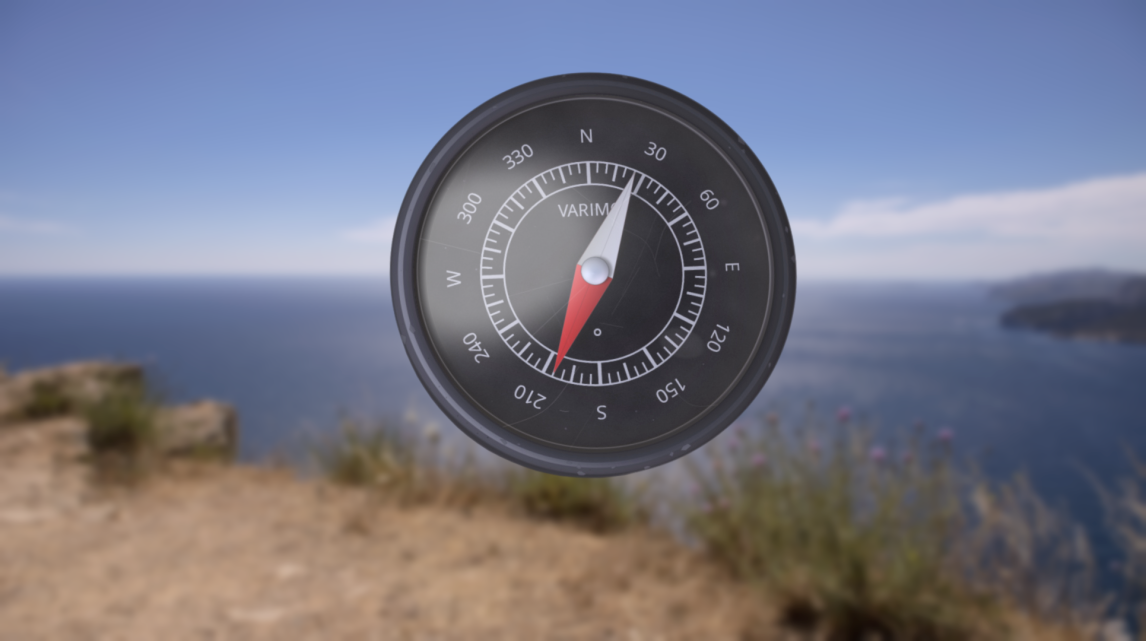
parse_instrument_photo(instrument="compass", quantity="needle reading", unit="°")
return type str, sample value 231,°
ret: 205,°
